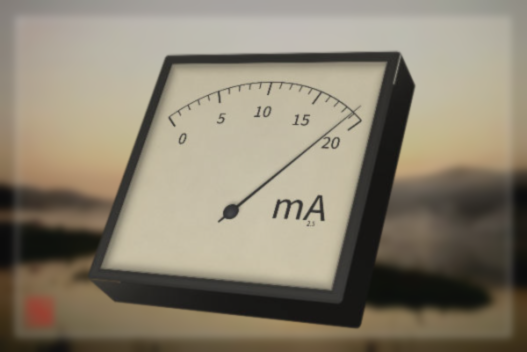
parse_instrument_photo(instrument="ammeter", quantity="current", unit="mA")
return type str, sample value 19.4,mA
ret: 19,mA
